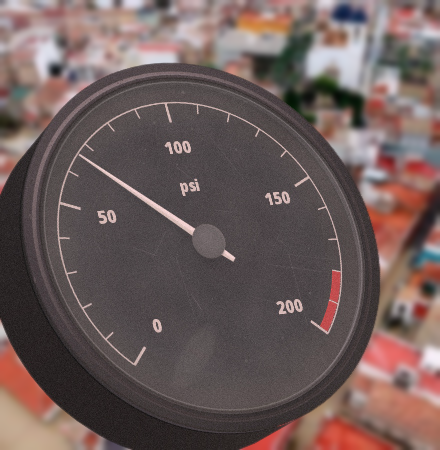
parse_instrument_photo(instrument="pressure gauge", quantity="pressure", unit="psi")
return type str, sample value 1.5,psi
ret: 65,psi
